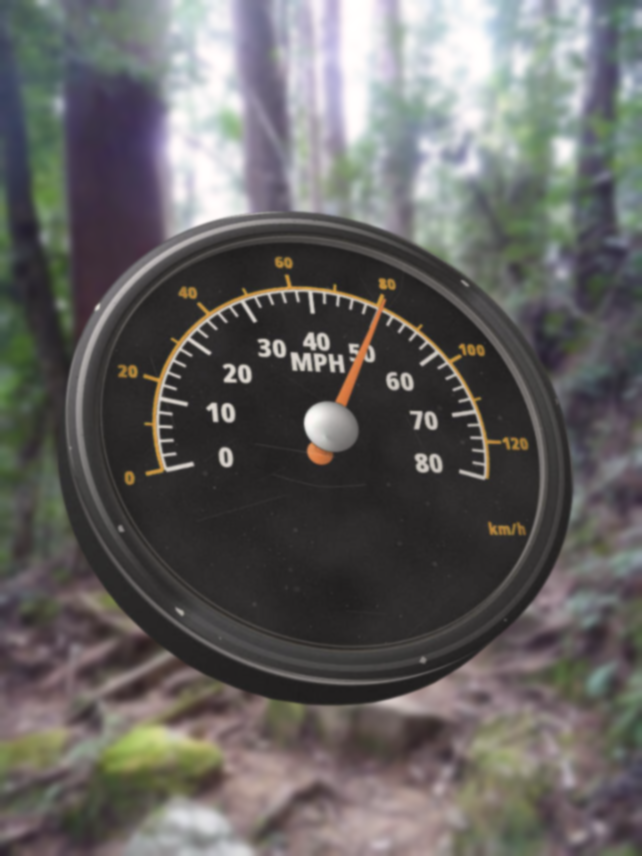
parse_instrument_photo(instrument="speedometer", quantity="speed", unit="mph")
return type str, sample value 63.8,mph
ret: 50,mph
